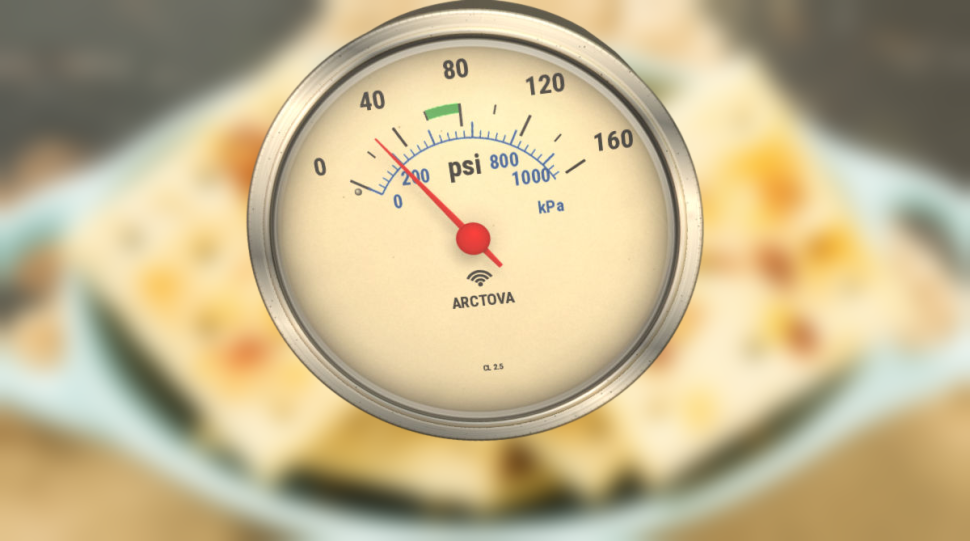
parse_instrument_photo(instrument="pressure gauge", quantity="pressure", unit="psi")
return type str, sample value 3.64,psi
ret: 30,psi
